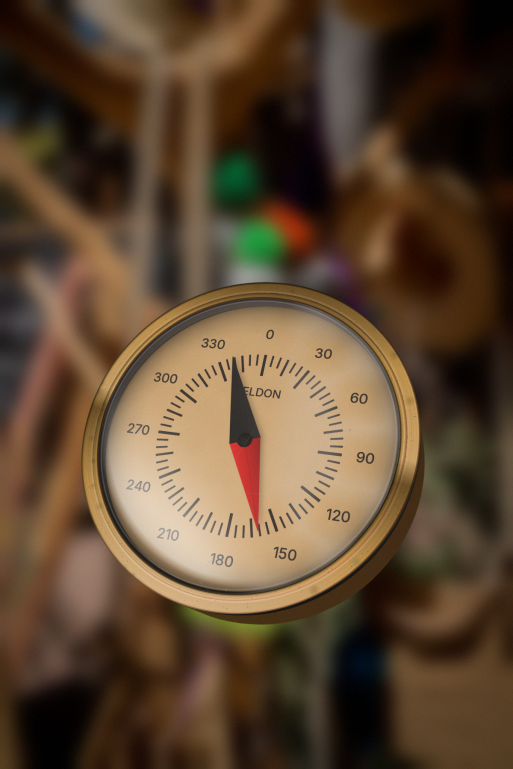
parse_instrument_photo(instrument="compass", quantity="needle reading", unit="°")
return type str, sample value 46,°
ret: 160,°
